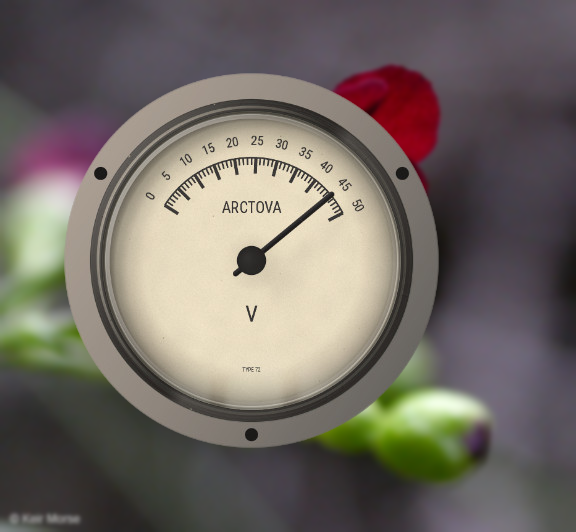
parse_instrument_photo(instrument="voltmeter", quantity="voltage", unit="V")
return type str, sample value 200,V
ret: 45,V
